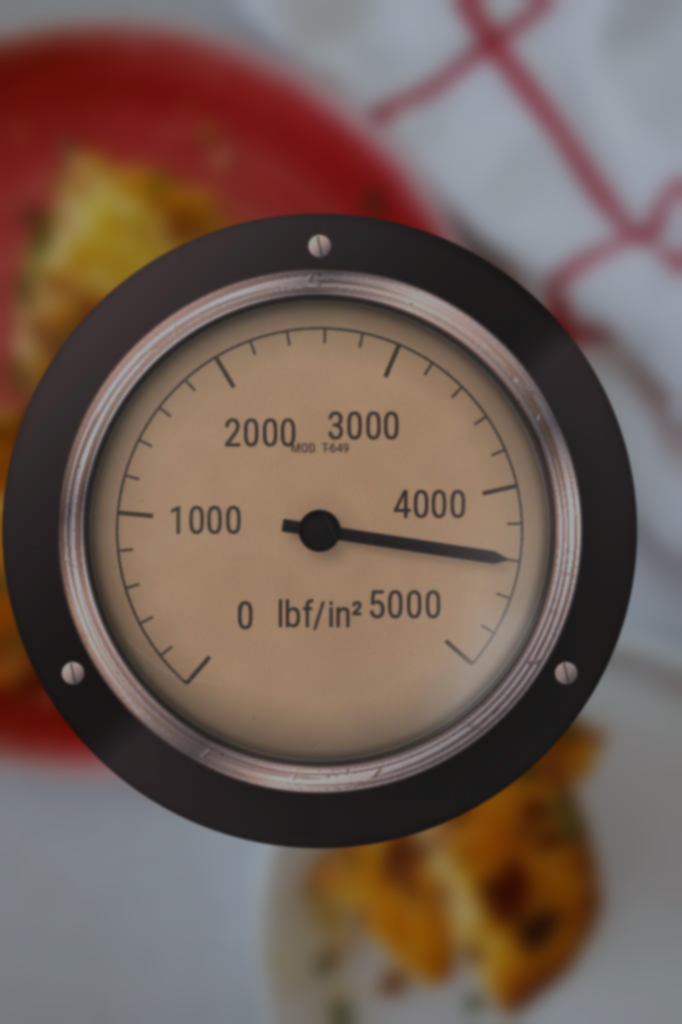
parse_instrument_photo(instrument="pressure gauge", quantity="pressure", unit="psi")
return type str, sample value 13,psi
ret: 4400,psi
